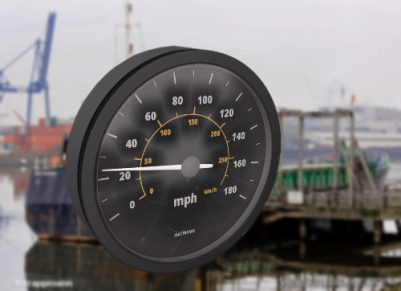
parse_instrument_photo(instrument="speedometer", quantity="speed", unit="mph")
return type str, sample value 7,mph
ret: 25,mph
